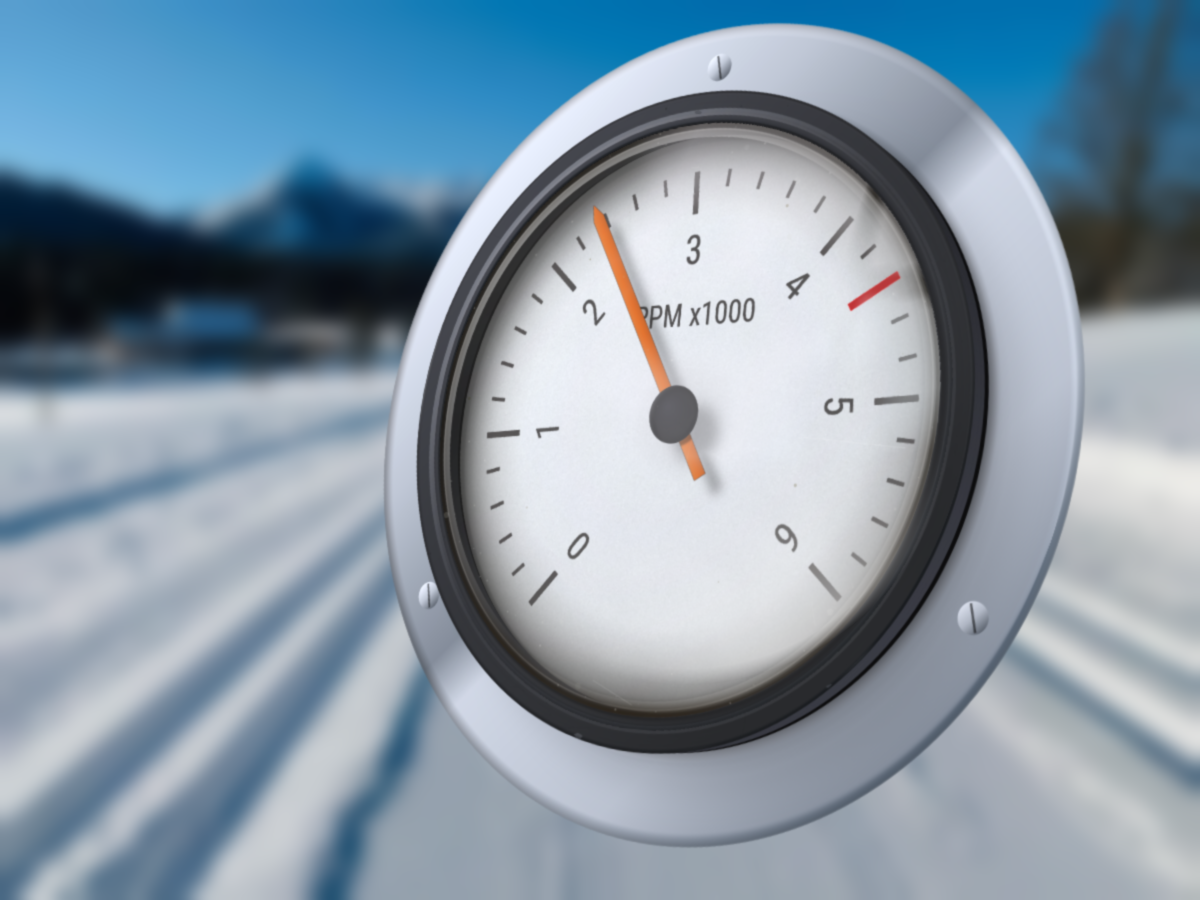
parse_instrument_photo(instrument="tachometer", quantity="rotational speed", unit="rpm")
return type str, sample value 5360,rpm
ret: 2400,rpm
